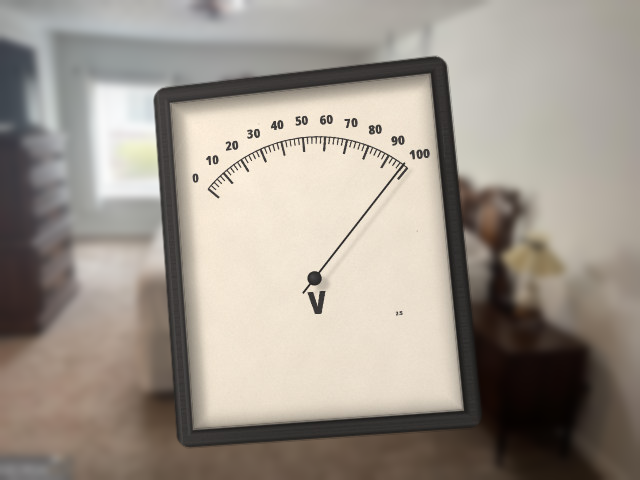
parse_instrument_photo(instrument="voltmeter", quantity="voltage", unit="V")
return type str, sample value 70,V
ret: 98,V
